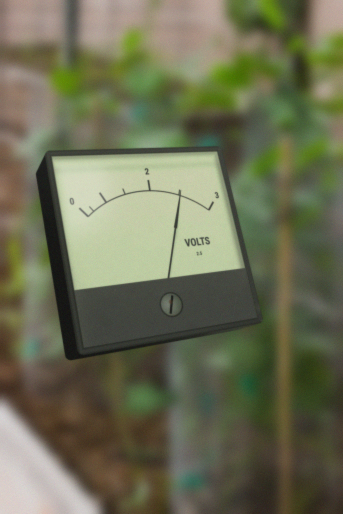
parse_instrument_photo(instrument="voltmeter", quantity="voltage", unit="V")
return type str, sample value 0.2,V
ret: 2.5,V
